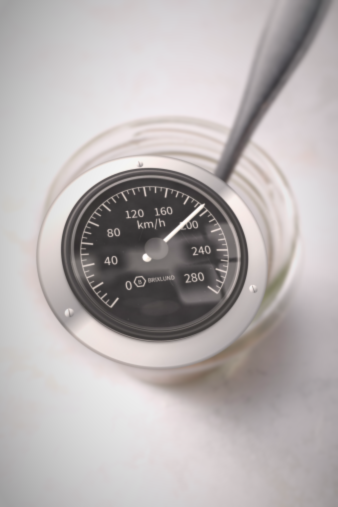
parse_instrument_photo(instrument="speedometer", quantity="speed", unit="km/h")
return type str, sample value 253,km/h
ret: 195,km/h
